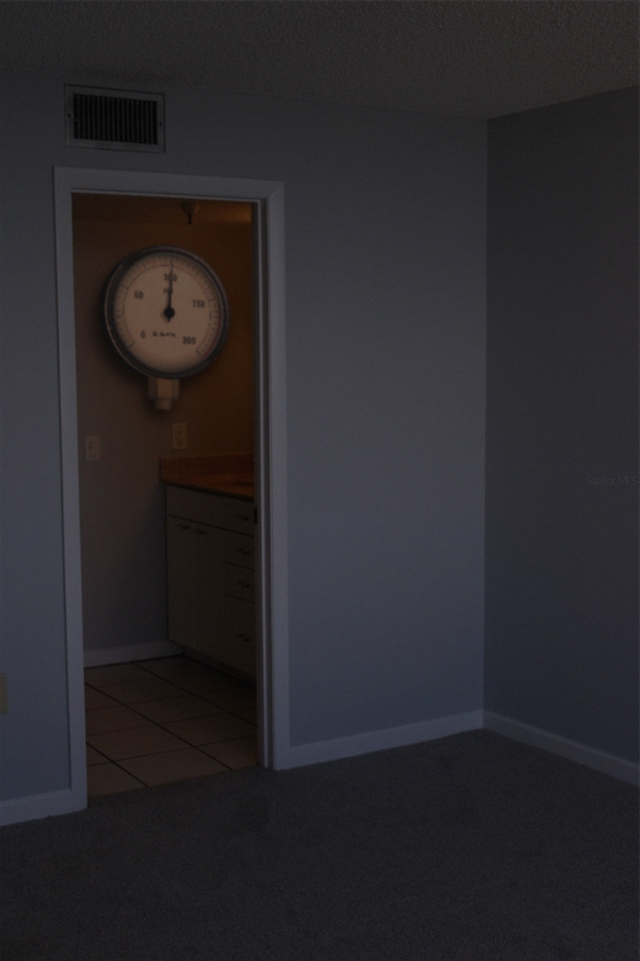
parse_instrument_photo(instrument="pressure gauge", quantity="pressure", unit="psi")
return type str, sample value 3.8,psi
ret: 100,psi
